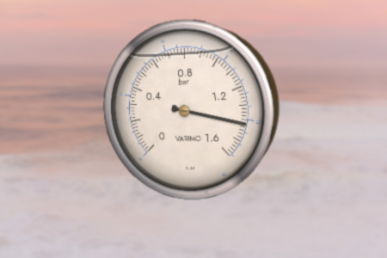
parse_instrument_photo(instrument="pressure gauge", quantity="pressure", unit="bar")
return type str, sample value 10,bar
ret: 1.4,bar
